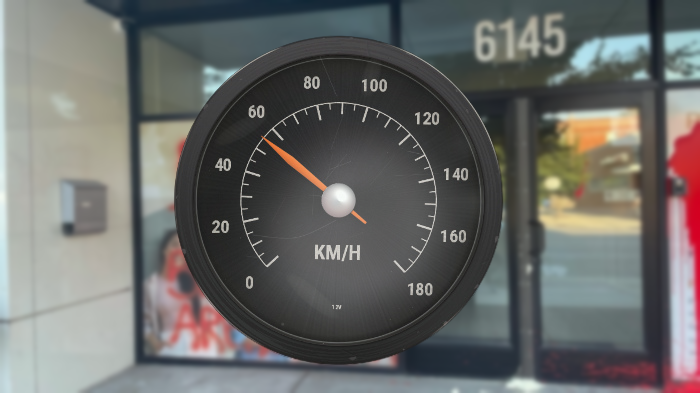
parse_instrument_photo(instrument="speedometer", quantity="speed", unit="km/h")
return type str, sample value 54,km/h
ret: 55,km/h
